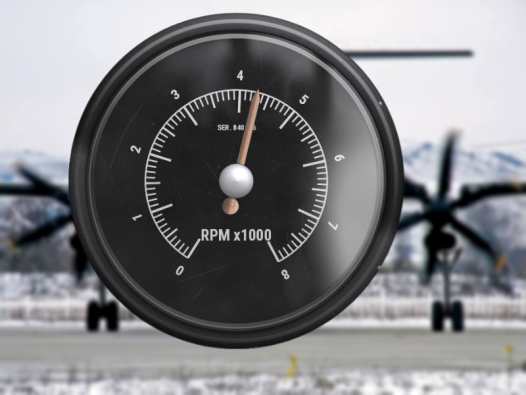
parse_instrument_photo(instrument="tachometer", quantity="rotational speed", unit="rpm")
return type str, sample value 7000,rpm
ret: 4300,rpm
